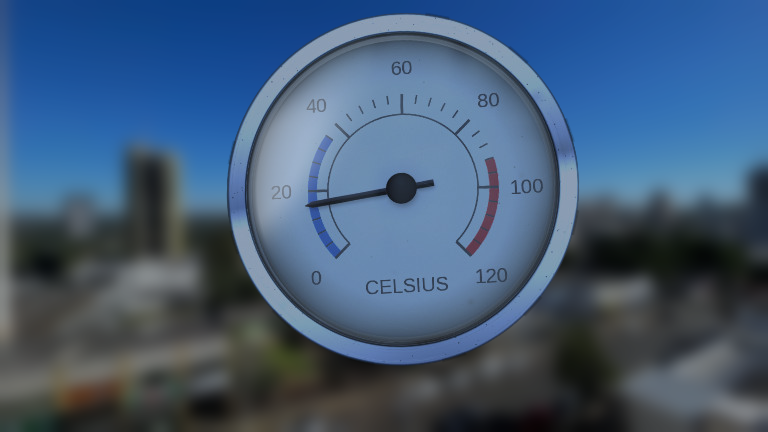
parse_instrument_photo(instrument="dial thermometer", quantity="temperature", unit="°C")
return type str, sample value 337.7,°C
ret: 16,°C
